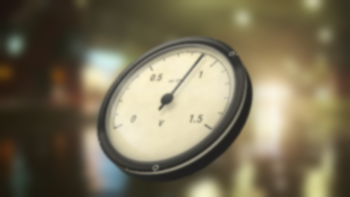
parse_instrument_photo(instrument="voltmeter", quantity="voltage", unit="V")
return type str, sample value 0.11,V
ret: 0.9,V
